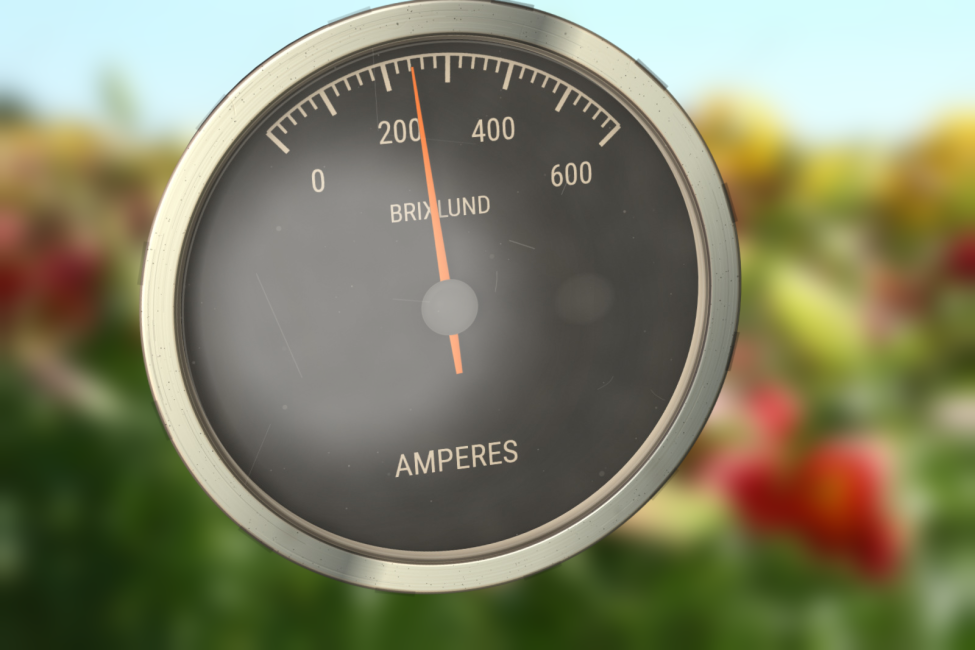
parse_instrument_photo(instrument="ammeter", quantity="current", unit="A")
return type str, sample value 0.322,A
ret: 240,A
